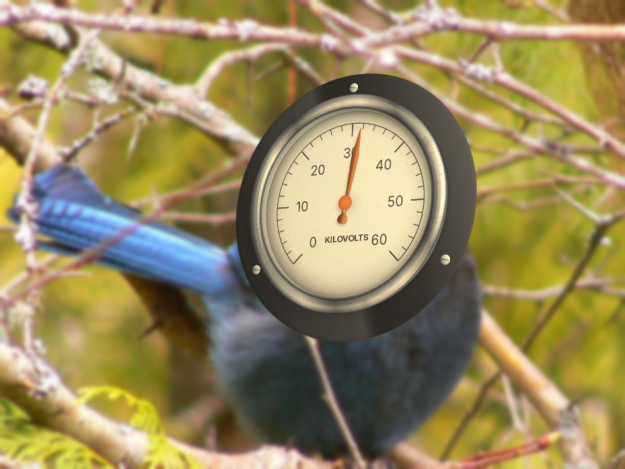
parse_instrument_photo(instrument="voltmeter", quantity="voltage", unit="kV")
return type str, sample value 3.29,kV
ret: 32,kV
